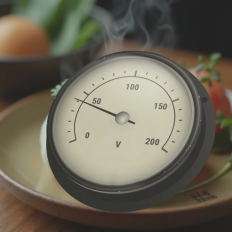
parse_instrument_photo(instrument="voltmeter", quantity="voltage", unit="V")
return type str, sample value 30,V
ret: 40,V
